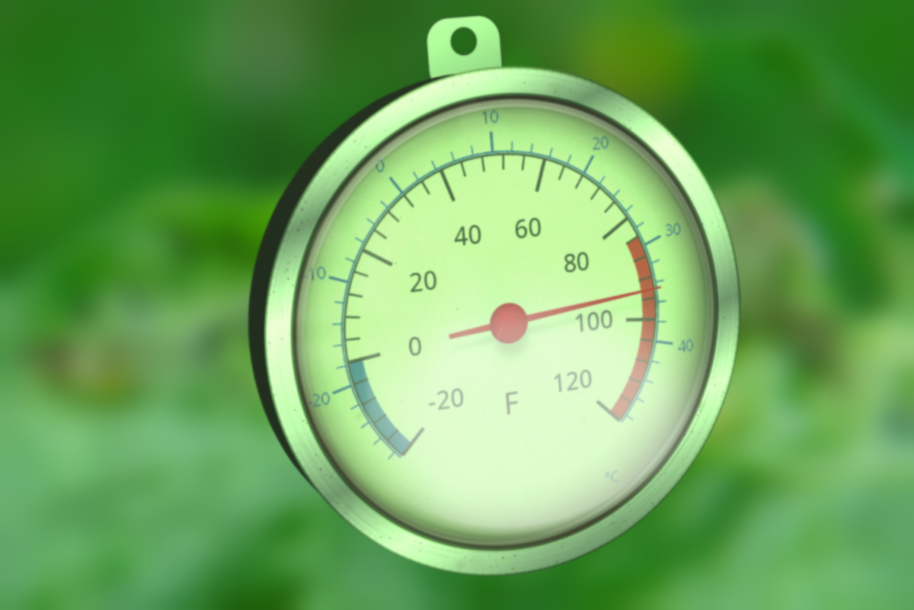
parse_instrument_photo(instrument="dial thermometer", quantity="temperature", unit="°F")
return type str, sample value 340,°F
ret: 94,°F
